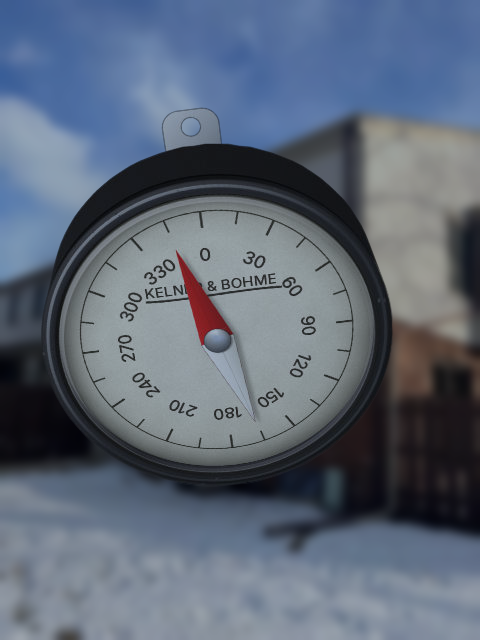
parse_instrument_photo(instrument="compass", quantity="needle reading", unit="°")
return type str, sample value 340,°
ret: 345,°
